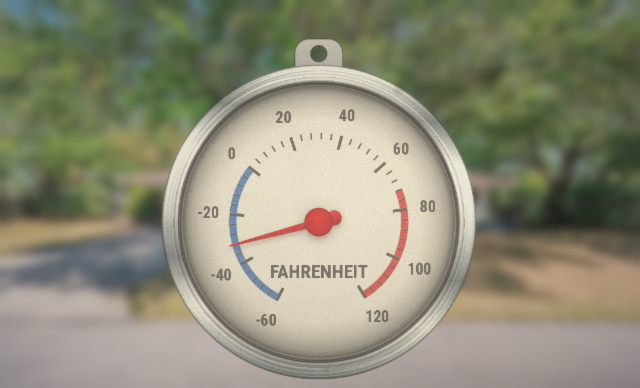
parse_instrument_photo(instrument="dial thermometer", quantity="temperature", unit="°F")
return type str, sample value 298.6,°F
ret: -32,°F
